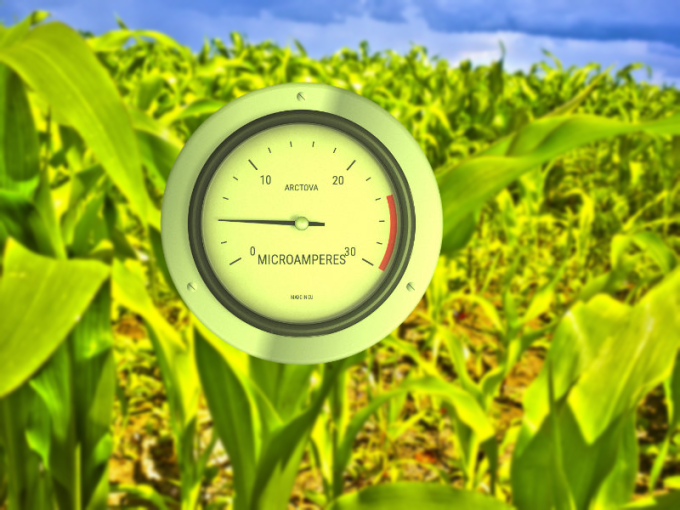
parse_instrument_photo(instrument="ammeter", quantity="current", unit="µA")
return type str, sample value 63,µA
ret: 4,µA
